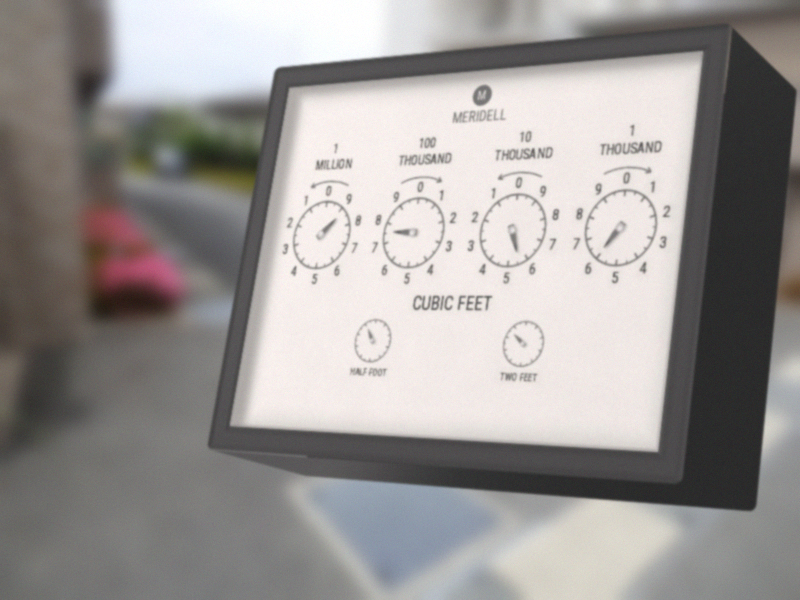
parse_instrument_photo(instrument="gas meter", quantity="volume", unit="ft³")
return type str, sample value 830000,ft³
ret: 875600,ft³
